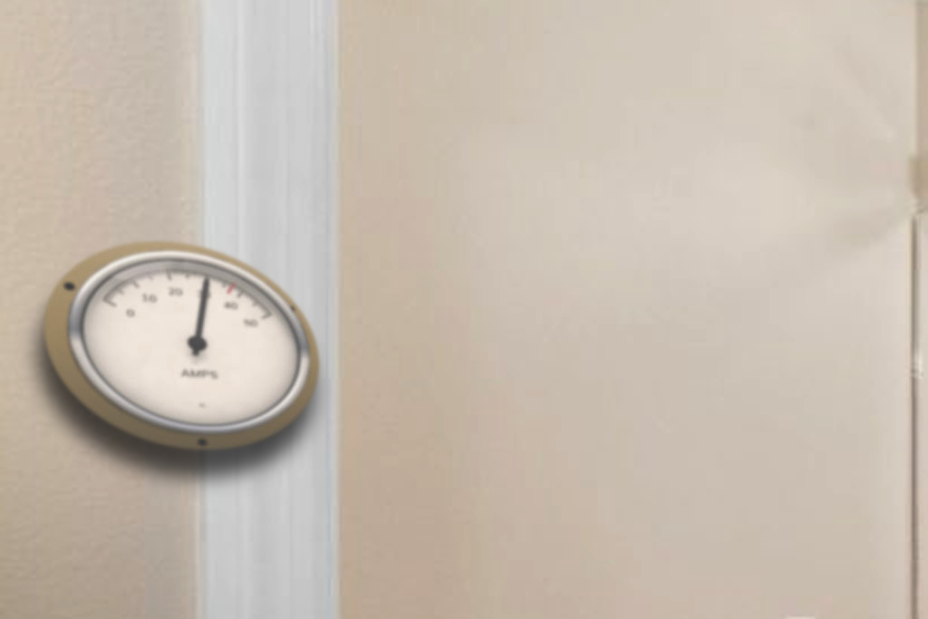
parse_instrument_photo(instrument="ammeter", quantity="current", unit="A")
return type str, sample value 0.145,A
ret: 30,A
